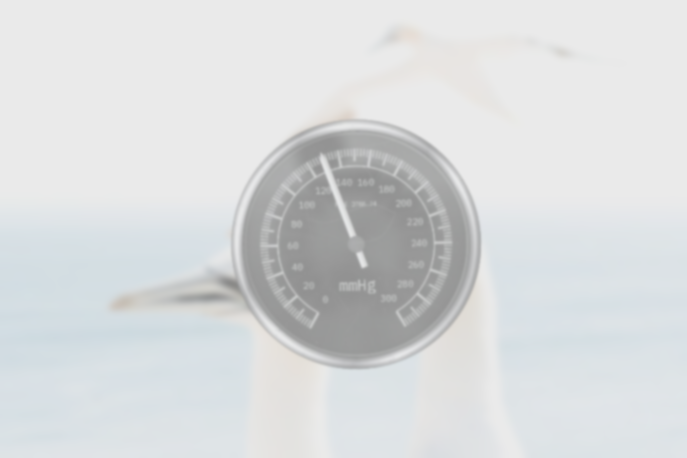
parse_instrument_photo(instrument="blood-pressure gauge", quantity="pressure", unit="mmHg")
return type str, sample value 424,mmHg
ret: 130,mmHg
